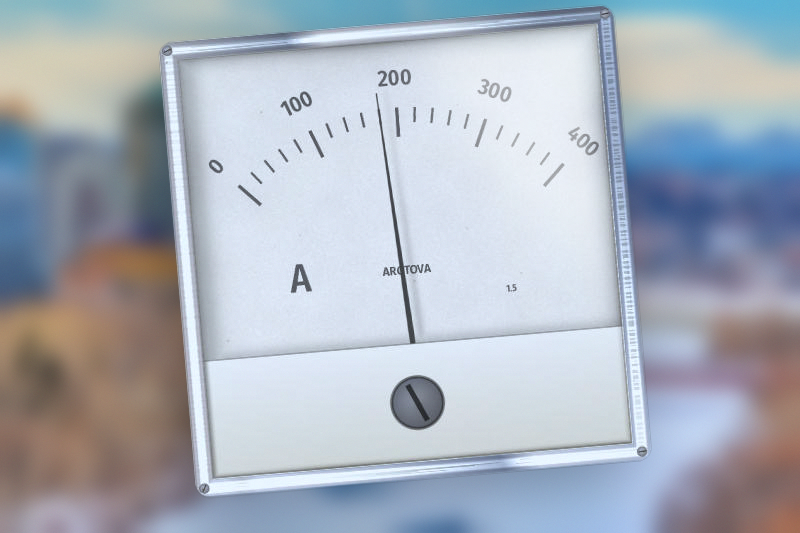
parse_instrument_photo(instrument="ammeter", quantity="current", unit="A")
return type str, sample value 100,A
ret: 180,A
